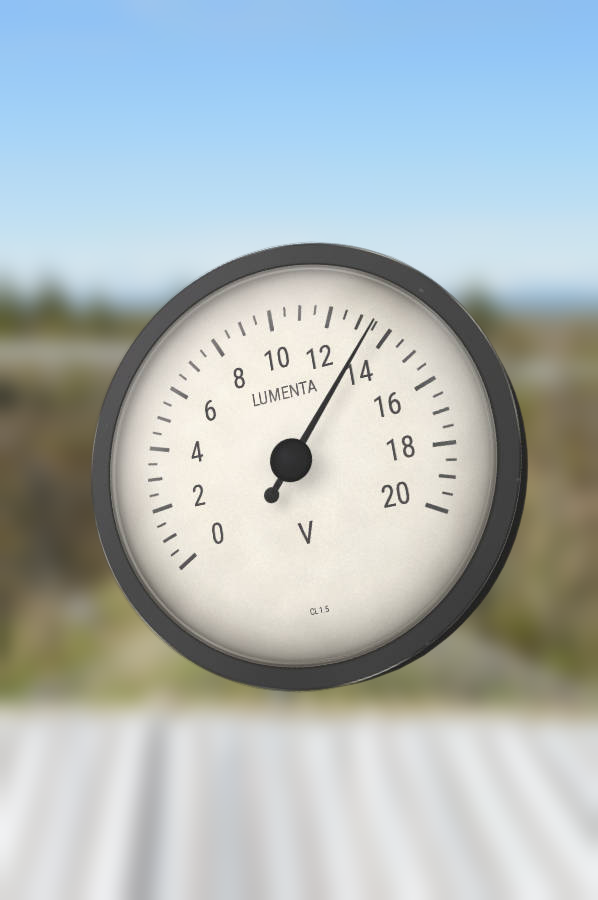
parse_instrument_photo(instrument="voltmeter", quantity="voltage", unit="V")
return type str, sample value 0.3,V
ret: 13.5,V
